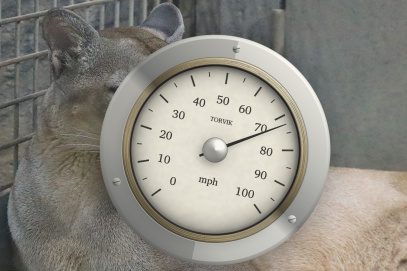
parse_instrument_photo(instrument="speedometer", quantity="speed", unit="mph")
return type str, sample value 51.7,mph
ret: 72.5,mph
